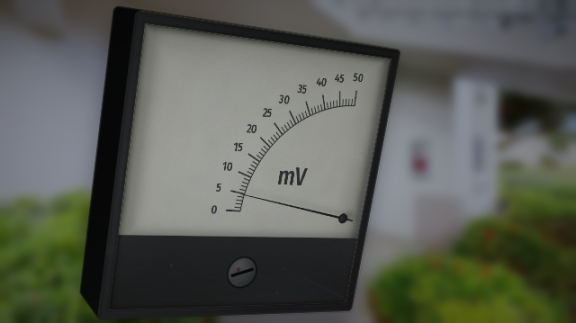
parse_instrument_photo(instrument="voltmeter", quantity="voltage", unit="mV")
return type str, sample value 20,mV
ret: 5,mV
